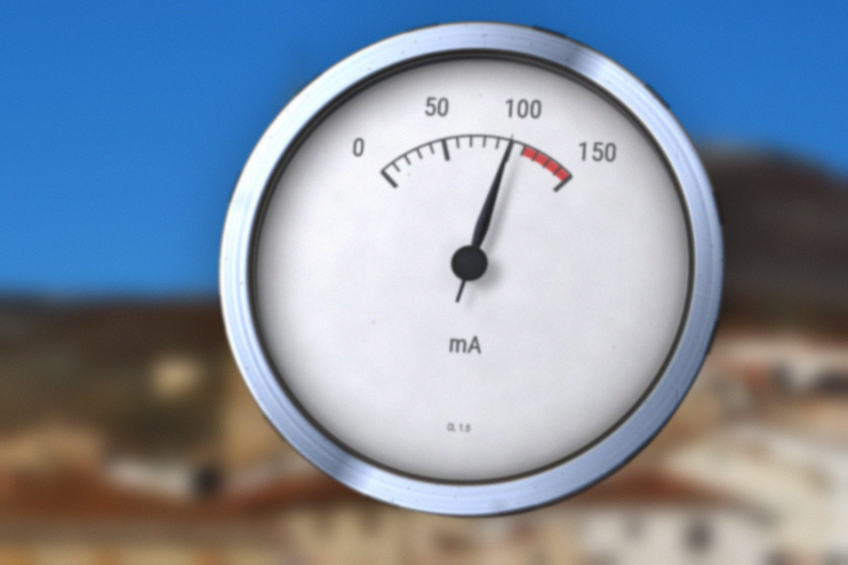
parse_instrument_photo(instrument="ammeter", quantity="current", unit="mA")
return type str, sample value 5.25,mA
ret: 100,mA
